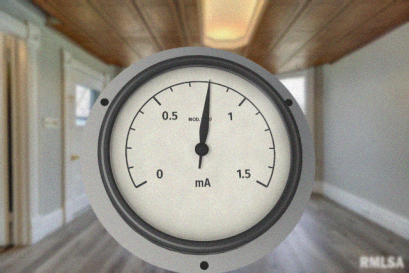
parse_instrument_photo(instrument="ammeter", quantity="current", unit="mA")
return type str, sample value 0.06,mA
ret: 0.8,mA
